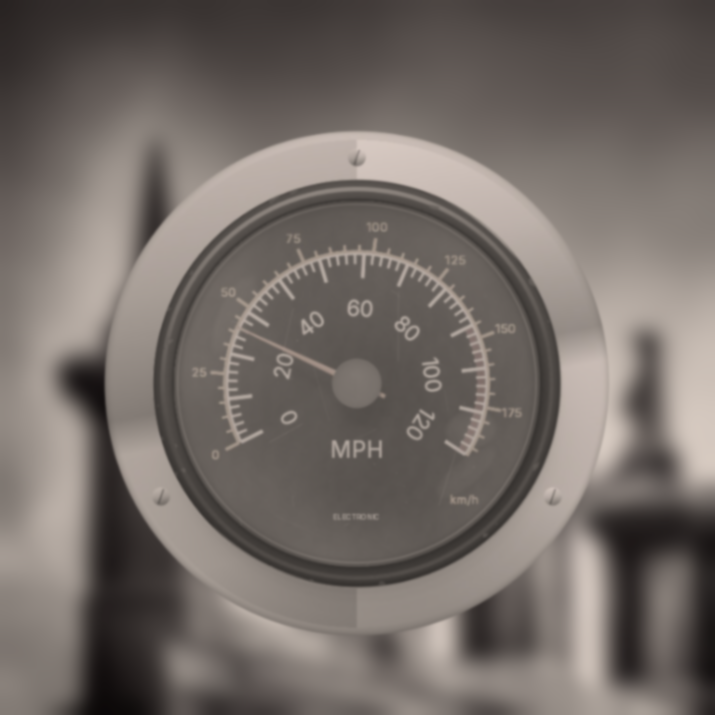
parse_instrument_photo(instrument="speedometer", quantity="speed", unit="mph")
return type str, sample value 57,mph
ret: 26,mph
